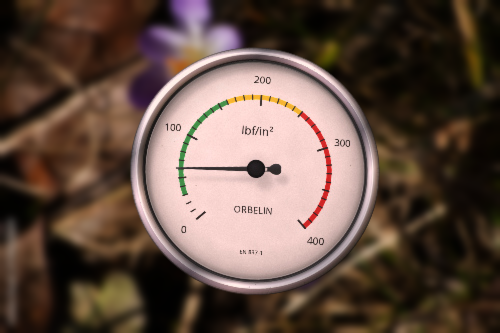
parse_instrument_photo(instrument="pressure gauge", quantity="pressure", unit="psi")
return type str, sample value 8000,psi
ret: 60,psi
